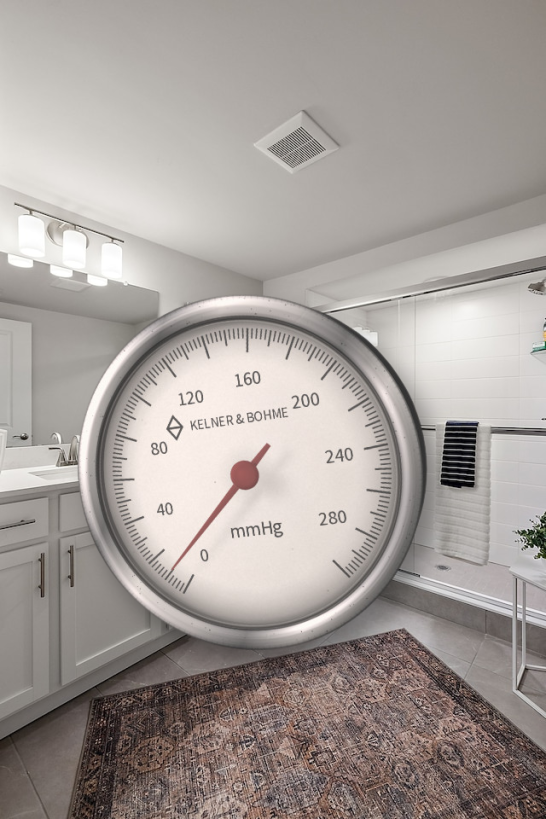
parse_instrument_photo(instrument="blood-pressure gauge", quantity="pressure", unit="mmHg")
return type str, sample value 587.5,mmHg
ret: 10,mmHg
